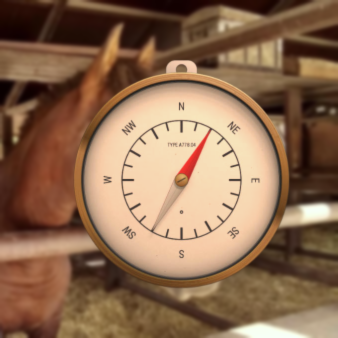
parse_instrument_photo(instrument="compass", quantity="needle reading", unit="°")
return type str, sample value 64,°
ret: 30,°
